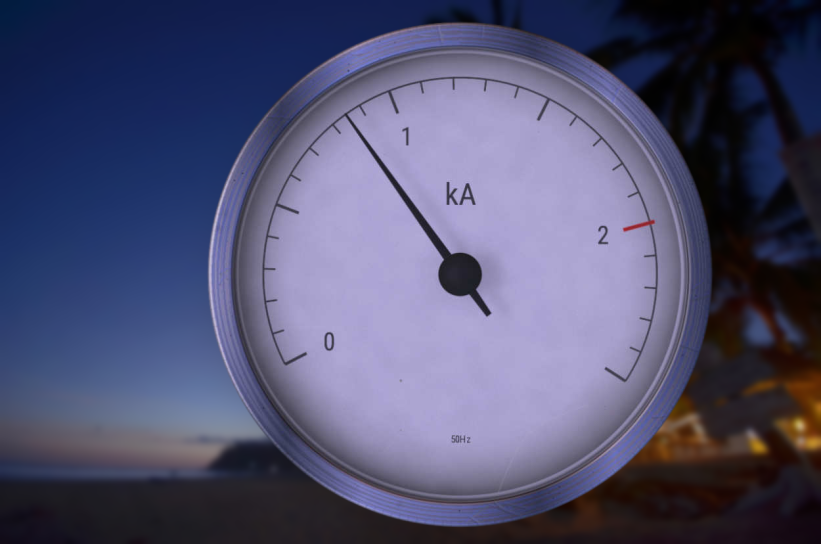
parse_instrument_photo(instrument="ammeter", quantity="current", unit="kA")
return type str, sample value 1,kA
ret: 0.85,kA
